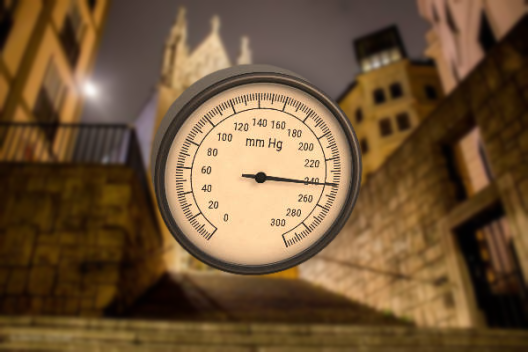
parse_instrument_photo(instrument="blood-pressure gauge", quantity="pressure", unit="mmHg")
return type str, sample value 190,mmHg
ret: 240,mmHg
